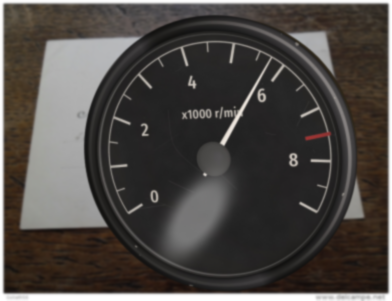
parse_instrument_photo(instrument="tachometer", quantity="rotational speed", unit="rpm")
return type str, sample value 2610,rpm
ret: 5750,rpm
